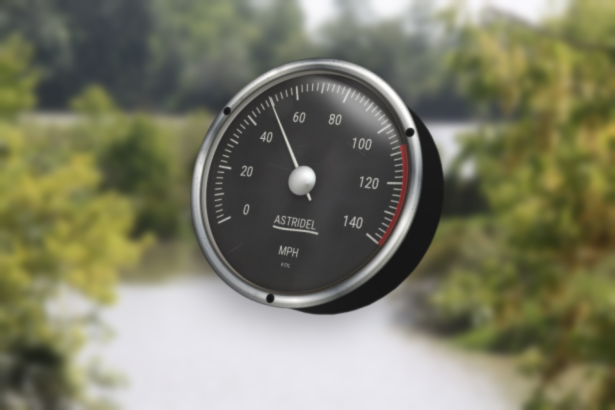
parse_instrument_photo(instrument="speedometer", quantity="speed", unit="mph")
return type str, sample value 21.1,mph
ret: 50,mph
